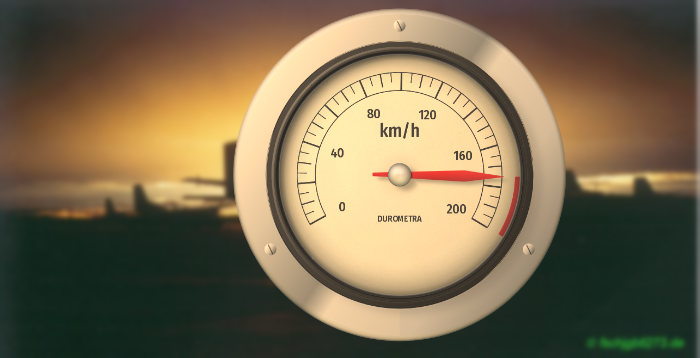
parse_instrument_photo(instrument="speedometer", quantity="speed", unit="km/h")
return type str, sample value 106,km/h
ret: 175,km/h
